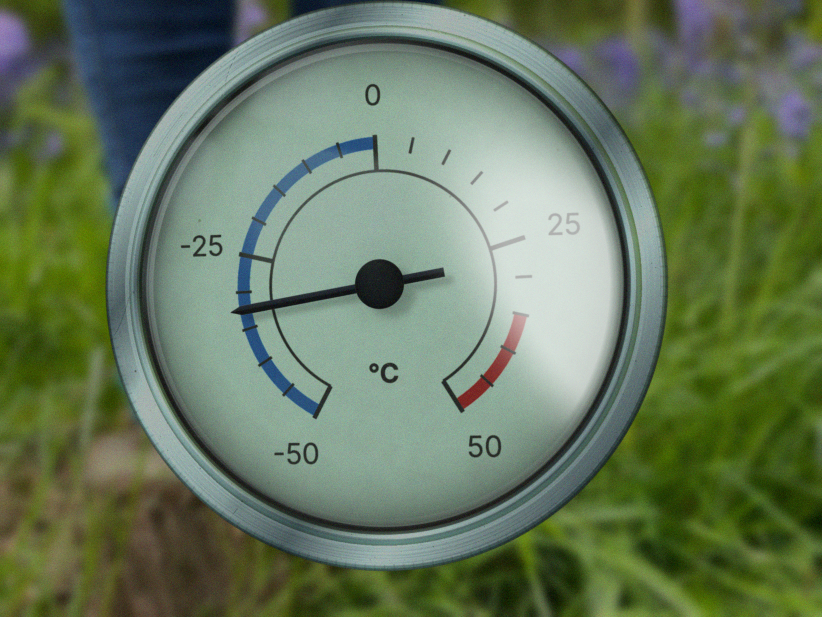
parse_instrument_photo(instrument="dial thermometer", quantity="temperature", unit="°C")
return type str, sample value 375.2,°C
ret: -32.5,°C
